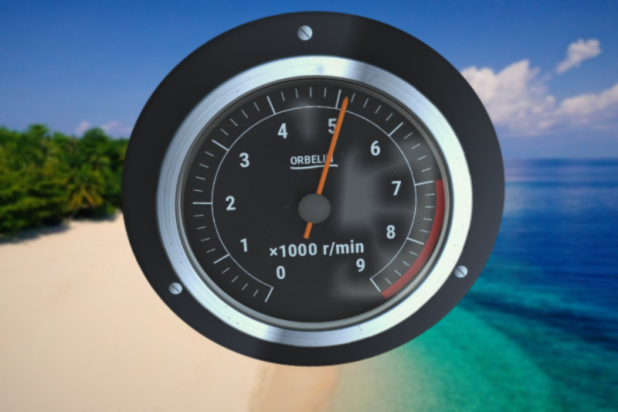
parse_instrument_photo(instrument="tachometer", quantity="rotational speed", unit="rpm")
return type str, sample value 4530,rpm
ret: 5100,rpm
